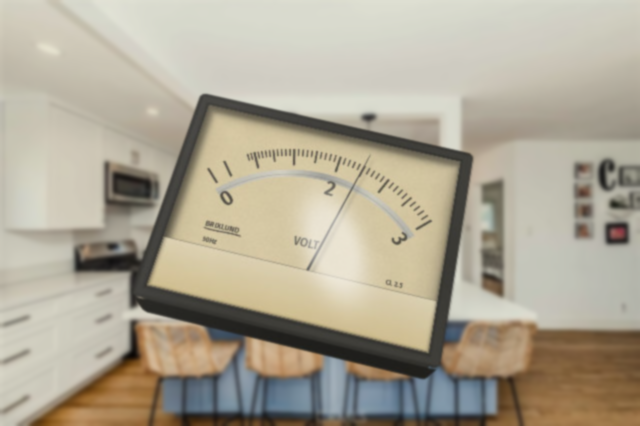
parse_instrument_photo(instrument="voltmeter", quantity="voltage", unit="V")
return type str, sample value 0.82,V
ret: 2.25,V
